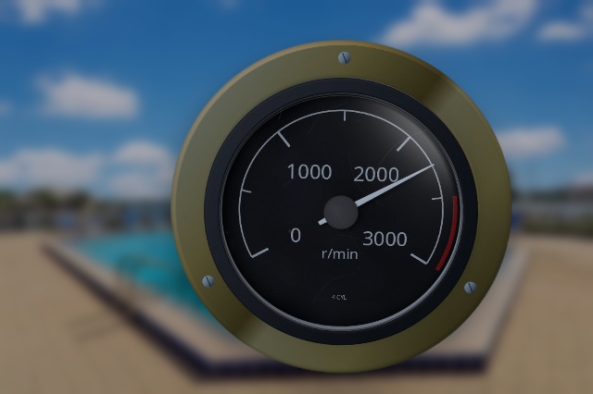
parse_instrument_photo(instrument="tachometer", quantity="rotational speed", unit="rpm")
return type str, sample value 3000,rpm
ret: 2250,rpm
